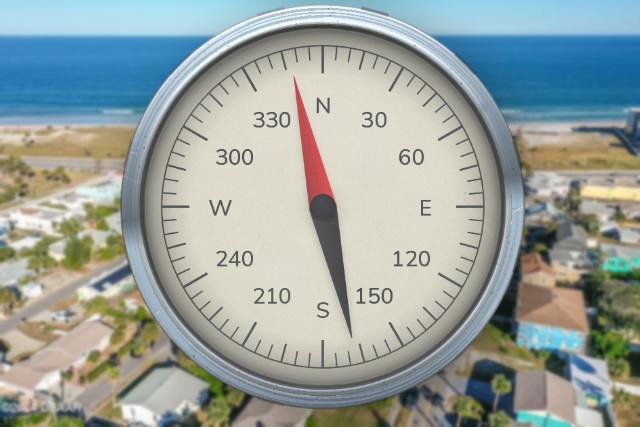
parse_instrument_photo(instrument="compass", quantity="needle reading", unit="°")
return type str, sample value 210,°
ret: 347.5,°
